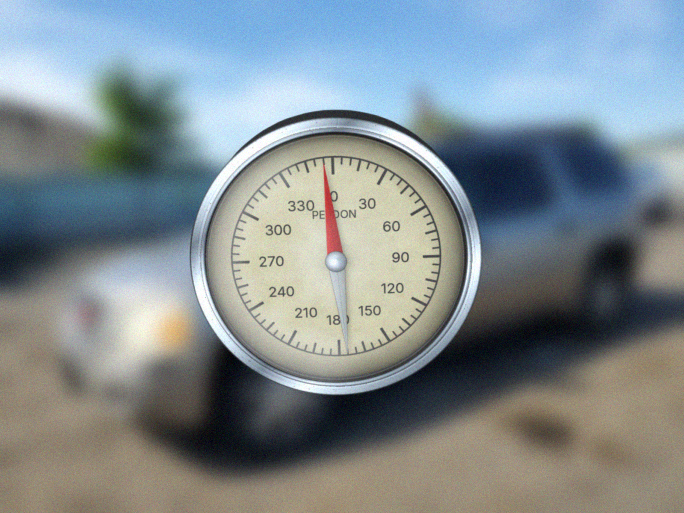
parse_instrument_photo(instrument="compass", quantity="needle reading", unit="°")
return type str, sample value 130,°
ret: 355,°
